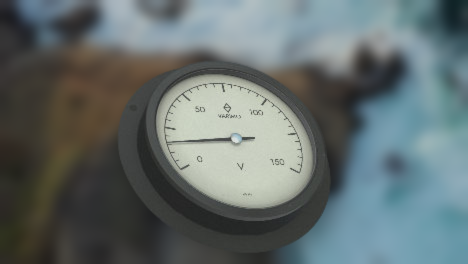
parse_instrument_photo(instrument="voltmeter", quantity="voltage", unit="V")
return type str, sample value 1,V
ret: 15,V
